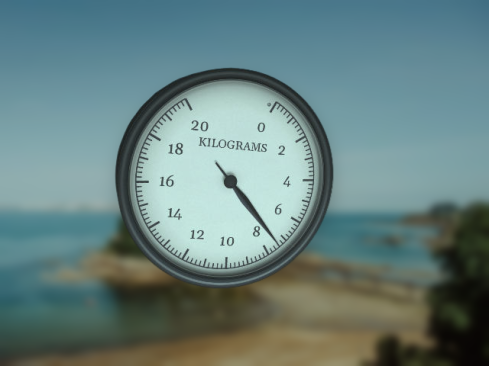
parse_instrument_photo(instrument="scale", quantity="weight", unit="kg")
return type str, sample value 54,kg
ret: 7.4,kg
